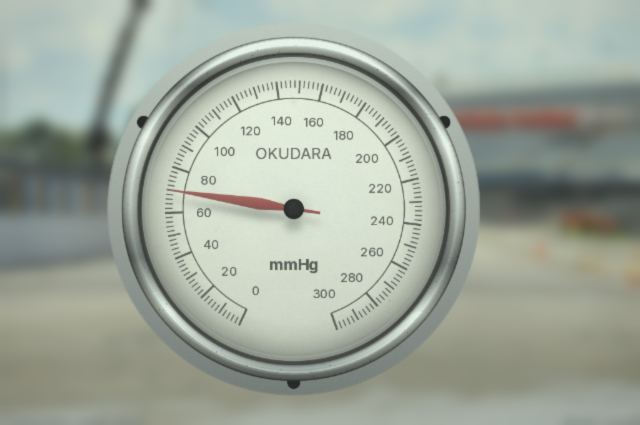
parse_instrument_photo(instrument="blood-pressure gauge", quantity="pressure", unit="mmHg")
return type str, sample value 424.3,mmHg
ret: 70,mmHg
